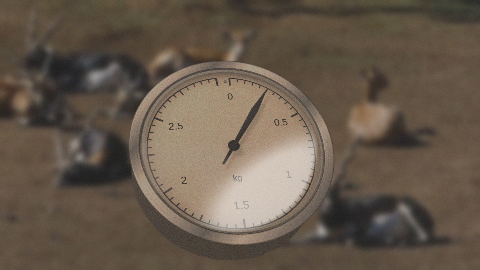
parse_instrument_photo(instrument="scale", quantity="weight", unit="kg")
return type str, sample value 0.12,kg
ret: 0.25,kg
